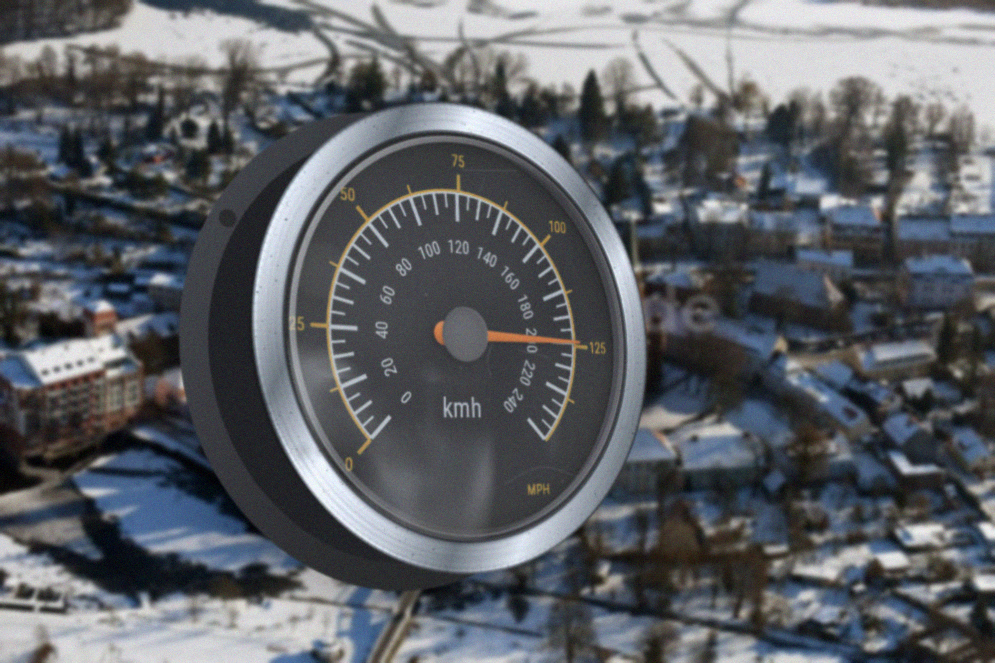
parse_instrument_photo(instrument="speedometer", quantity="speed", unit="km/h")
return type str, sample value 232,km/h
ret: 200,km/h
